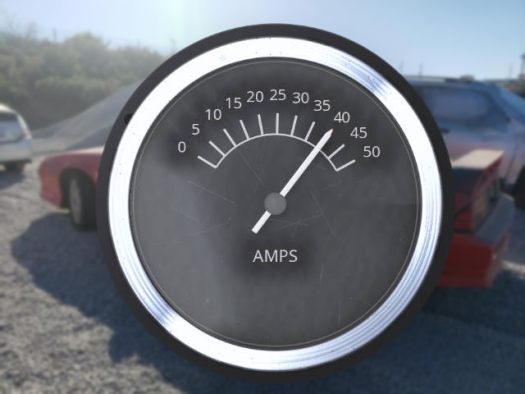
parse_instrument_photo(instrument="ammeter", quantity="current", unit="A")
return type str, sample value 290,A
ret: 40,A
